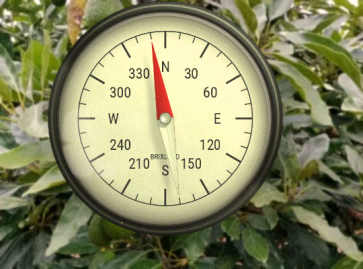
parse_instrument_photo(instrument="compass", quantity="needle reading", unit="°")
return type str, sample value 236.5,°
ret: 350,°
